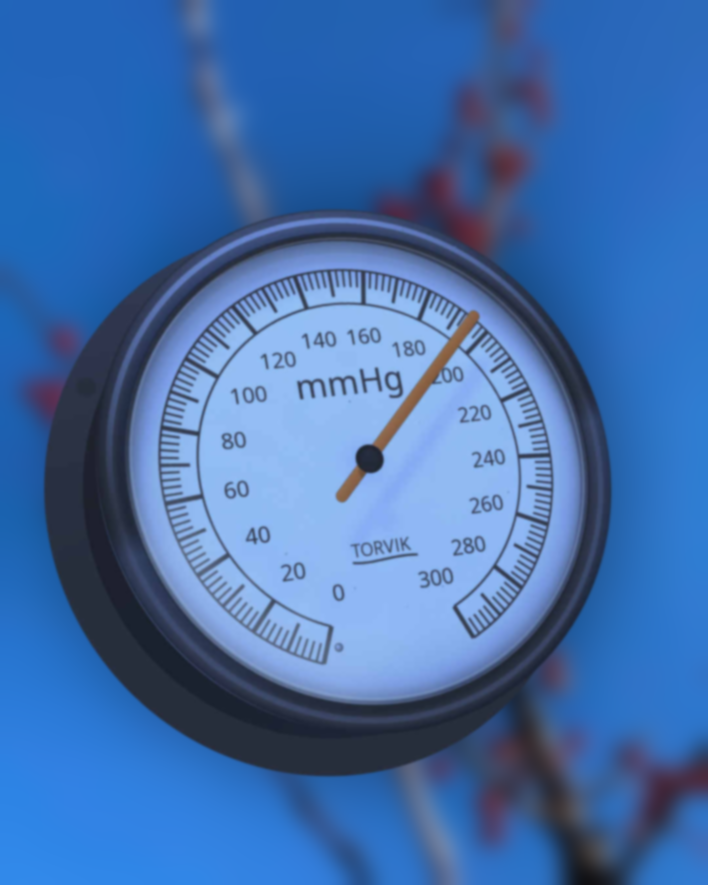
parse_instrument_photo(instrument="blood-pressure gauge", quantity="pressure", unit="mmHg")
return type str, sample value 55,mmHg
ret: 194,mmHg
